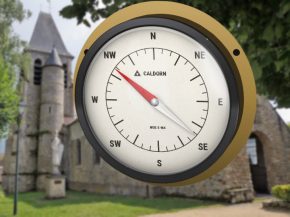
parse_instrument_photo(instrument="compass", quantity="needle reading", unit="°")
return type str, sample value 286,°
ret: 310,°
